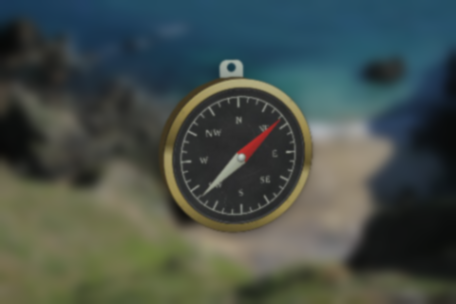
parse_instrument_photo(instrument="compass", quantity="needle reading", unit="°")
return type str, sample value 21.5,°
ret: 50,°
